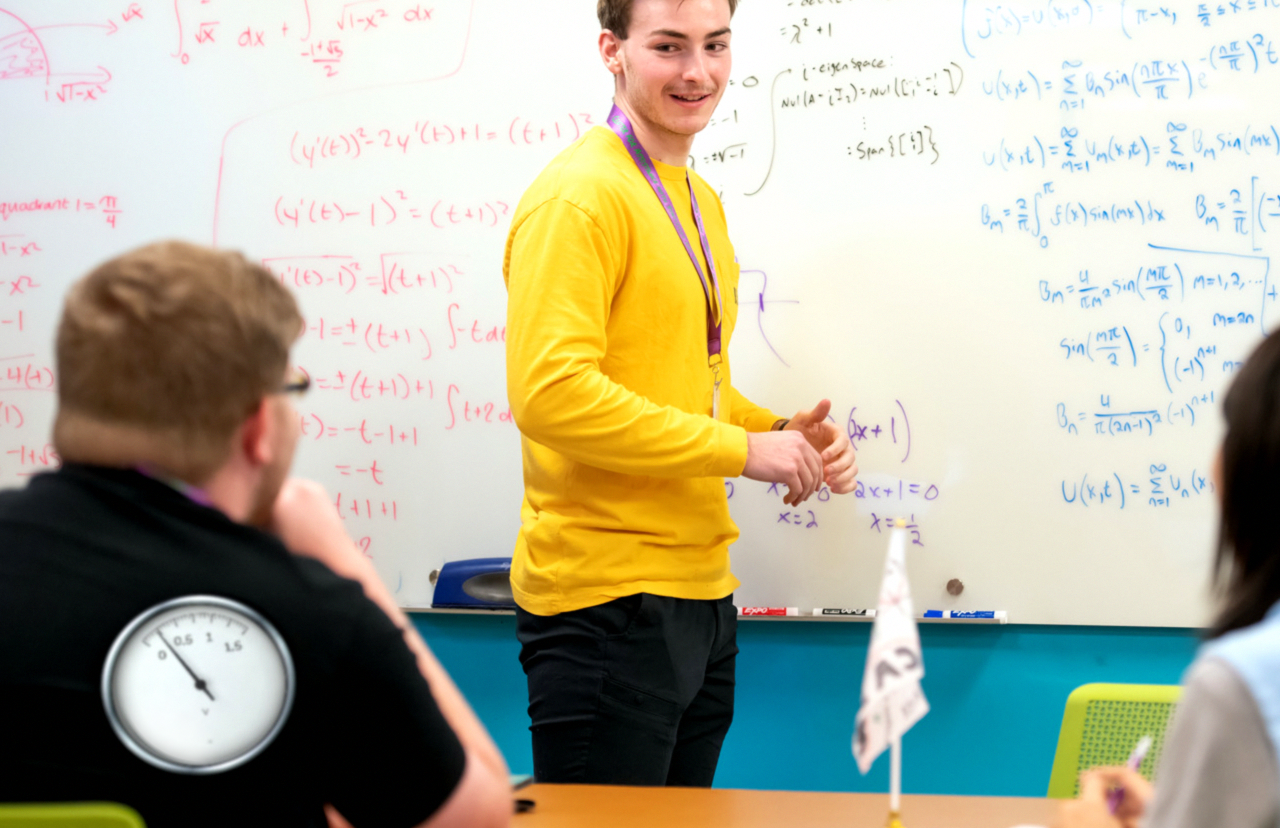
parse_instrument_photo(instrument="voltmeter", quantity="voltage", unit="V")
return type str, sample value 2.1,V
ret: 0.25,V
